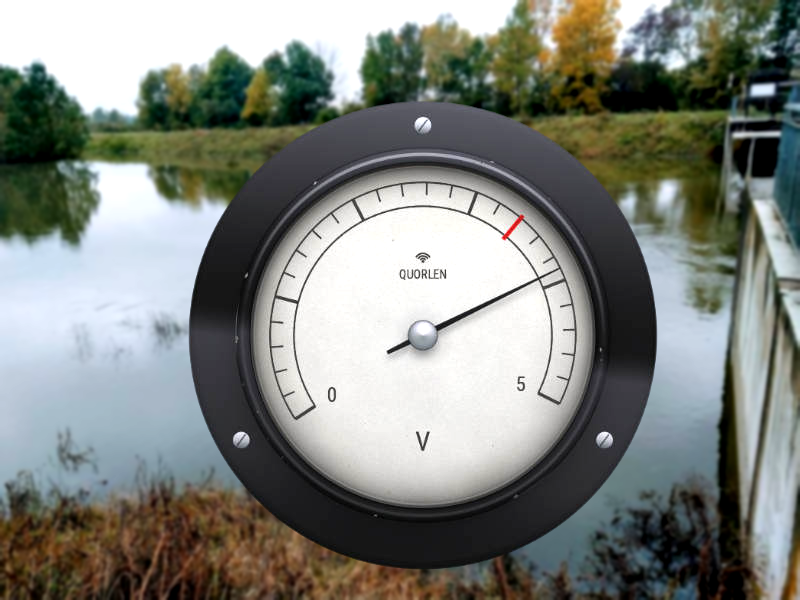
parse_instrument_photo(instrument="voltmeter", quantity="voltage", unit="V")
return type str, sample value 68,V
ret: 3.9,V
